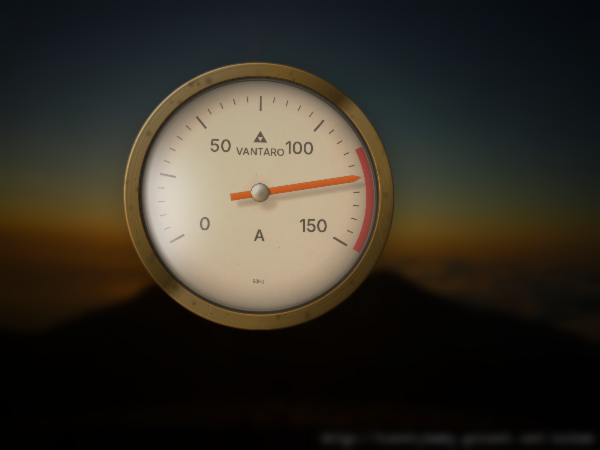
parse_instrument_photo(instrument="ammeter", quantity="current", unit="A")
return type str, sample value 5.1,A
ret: 125,A
